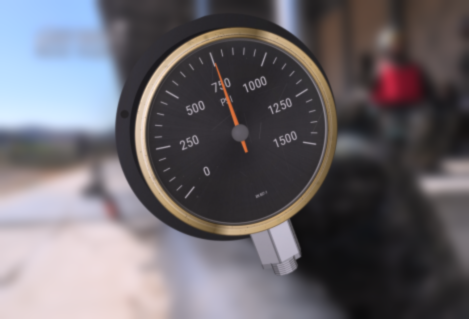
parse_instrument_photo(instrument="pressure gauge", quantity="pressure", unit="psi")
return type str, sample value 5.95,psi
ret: 750,psi
